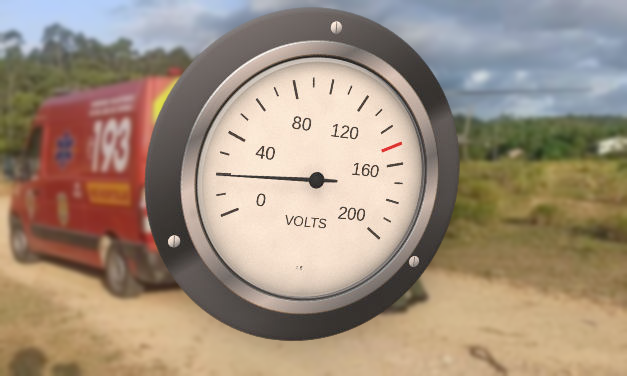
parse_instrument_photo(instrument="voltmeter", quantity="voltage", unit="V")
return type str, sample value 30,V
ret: 20,V
